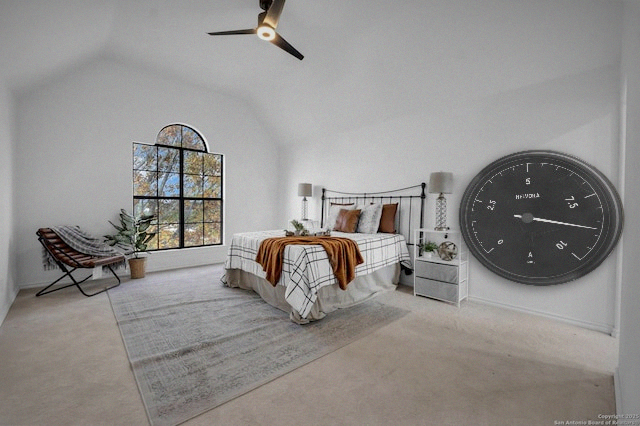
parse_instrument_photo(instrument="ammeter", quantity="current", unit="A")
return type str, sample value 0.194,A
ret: 8.75,A
